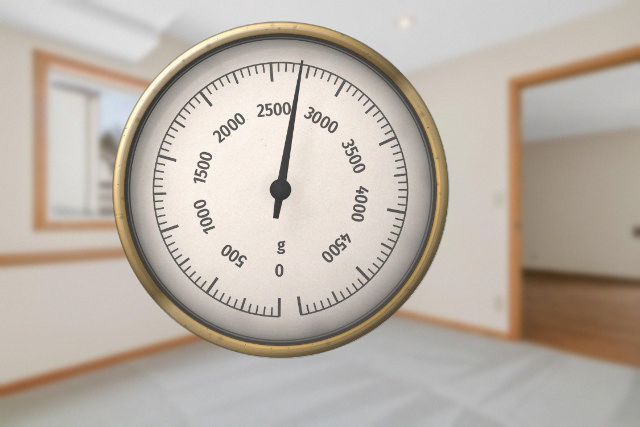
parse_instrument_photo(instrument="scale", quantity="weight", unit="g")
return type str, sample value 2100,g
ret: 2700,g
